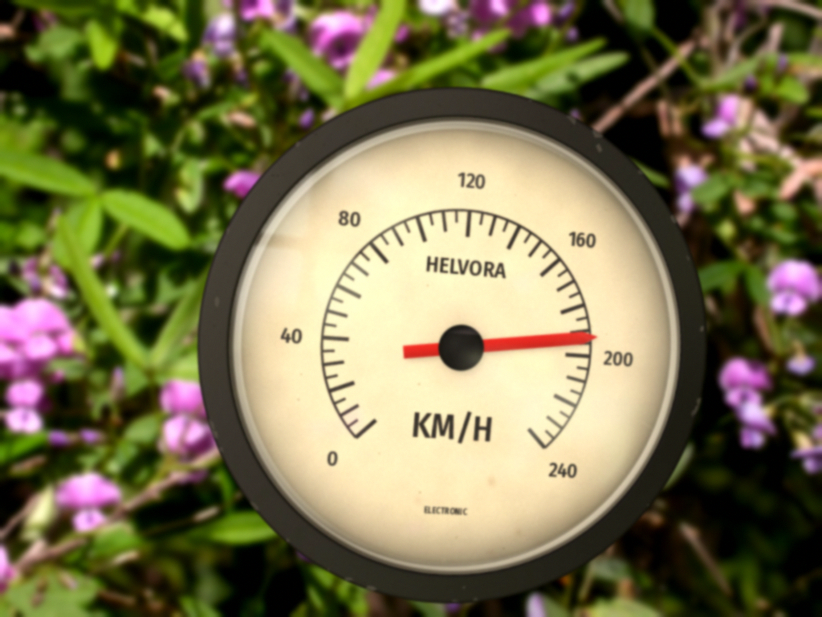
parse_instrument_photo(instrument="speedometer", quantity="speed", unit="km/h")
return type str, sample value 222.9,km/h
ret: 192.5,km/h
